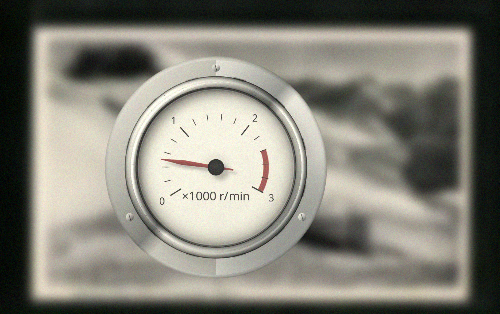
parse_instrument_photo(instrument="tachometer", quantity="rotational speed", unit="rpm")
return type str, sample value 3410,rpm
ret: 500,rpm
